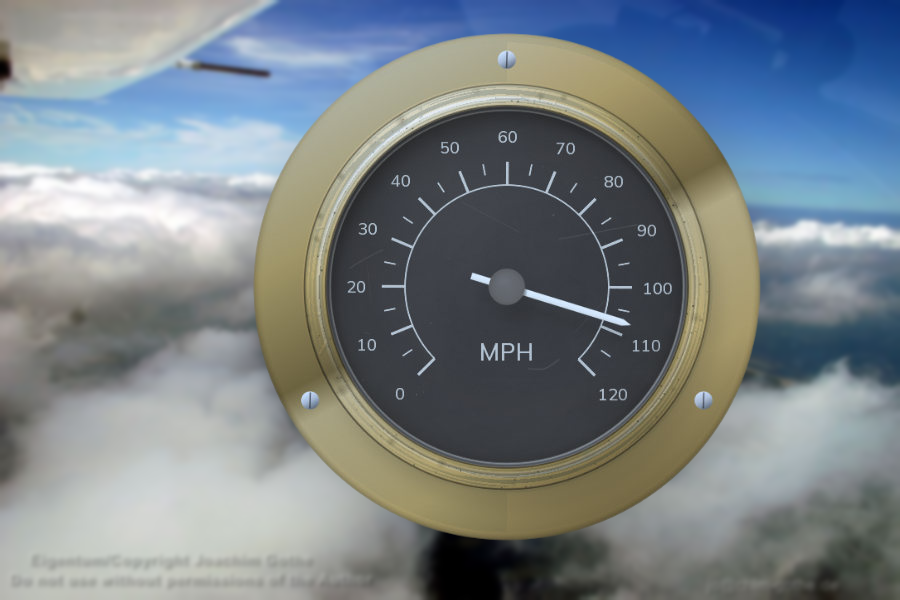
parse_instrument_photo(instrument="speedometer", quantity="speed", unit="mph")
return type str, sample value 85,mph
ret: 107.5,mph
